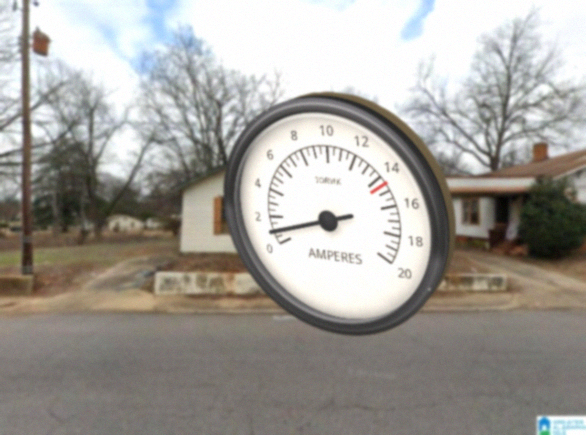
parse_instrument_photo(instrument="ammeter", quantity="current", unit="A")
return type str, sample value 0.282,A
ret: 1,A
